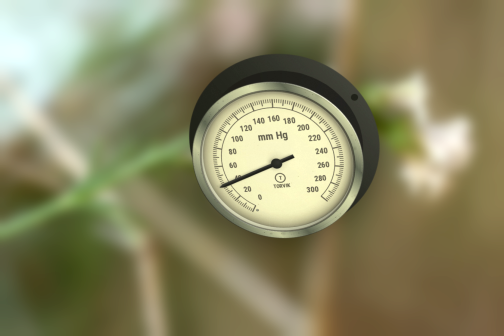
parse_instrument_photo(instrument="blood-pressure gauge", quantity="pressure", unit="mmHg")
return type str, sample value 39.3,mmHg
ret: 40,mmHg
